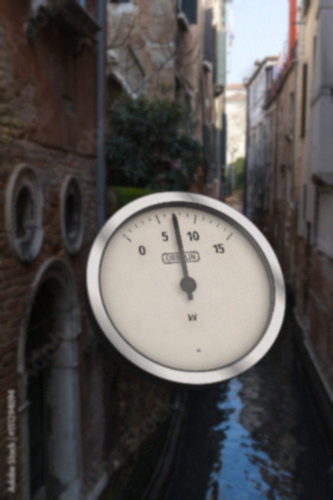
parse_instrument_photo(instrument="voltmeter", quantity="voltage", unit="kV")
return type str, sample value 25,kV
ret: 7,kV
